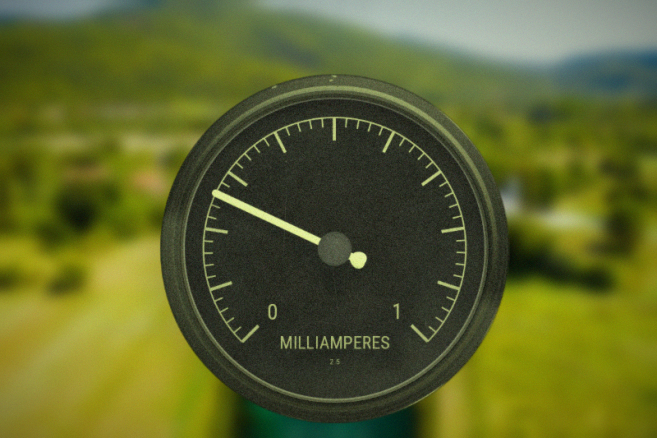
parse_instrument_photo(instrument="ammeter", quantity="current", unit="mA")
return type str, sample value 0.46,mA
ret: 0.26,mA
